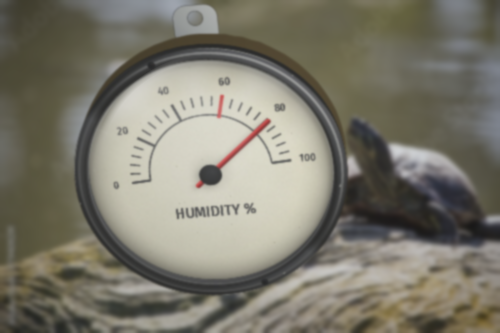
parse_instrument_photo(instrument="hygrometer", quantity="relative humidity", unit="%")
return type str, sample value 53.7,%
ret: 80,%
